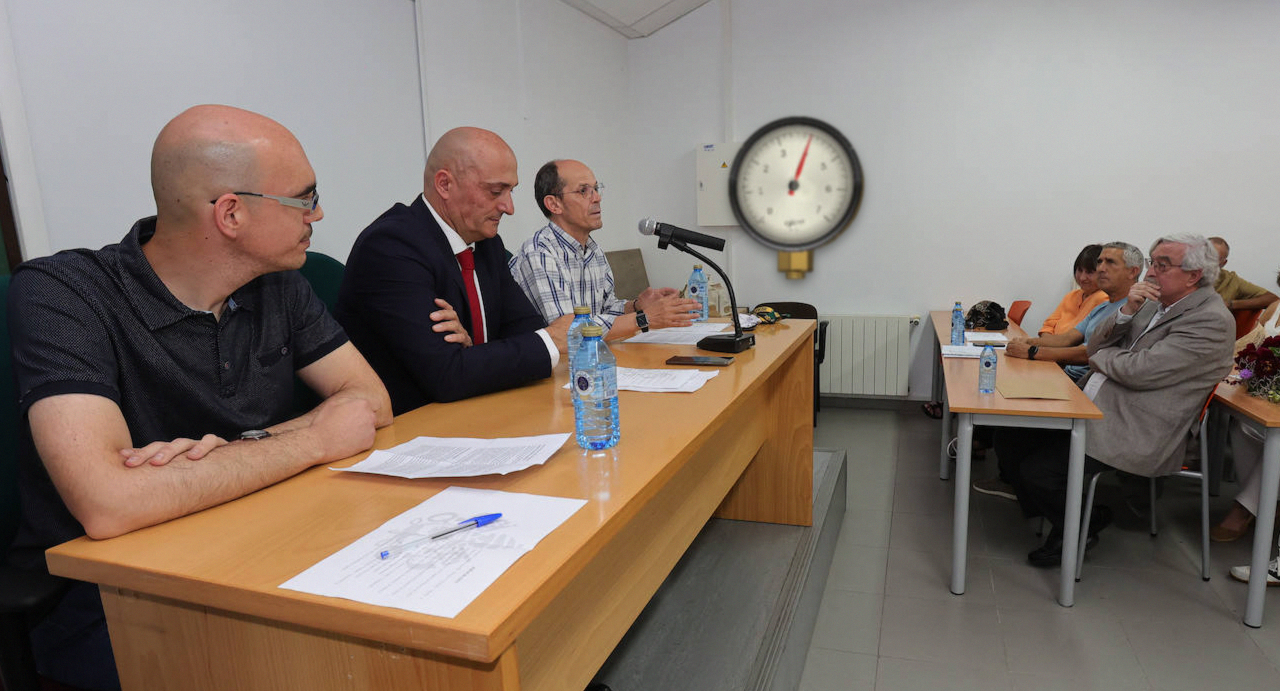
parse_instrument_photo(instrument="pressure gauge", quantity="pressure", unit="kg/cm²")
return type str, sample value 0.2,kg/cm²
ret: 4,kg/cm²
